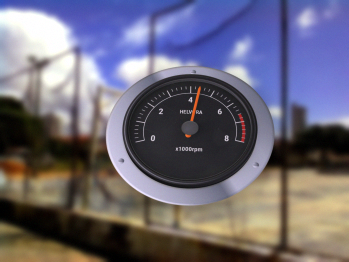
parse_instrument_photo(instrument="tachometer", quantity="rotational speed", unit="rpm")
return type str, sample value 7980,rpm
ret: 4400,rpm
